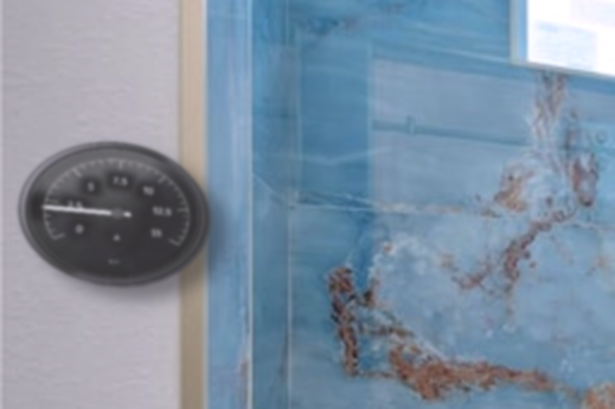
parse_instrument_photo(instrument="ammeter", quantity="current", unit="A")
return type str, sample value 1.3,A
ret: 2,A
